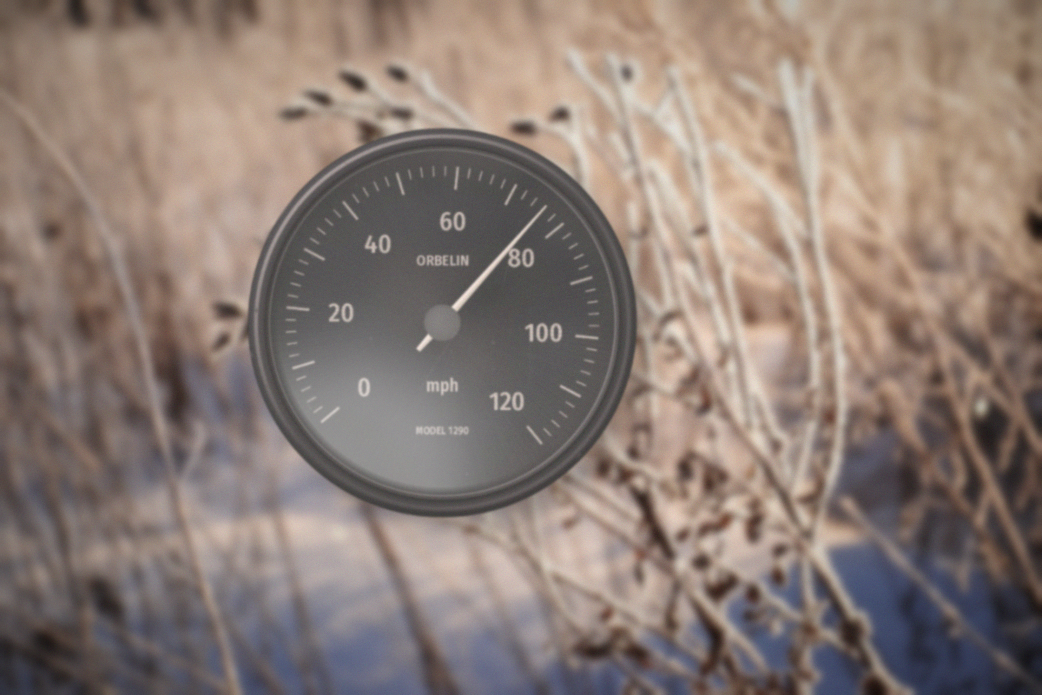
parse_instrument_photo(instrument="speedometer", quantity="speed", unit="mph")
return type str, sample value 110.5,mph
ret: 76,mph
